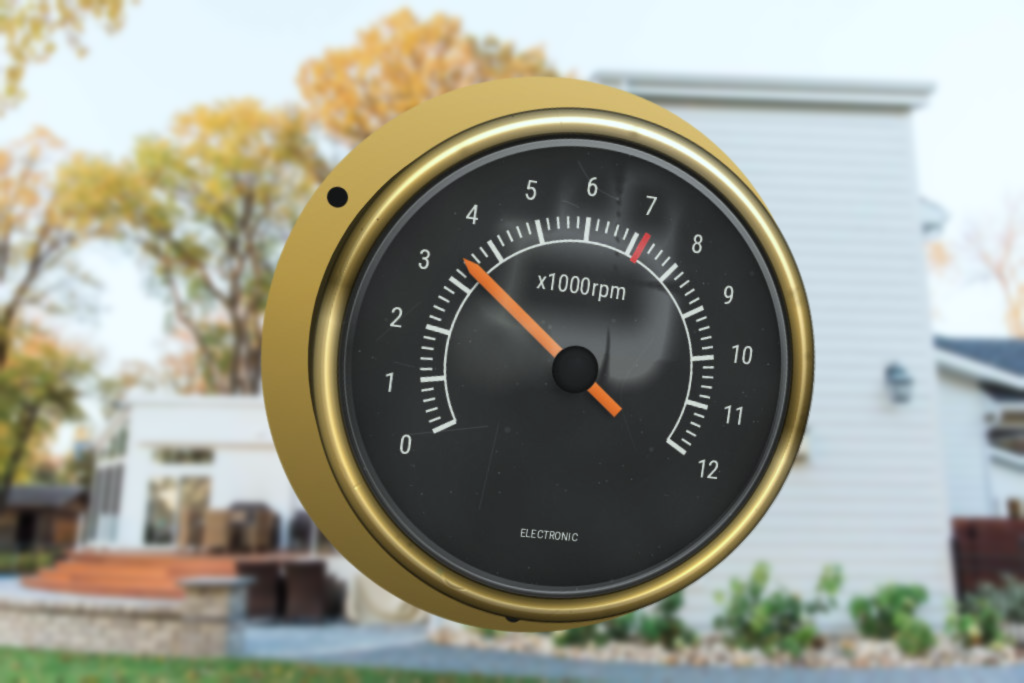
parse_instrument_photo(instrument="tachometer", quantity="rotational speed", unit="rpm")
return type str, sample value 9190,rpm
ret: 3400,rpm
